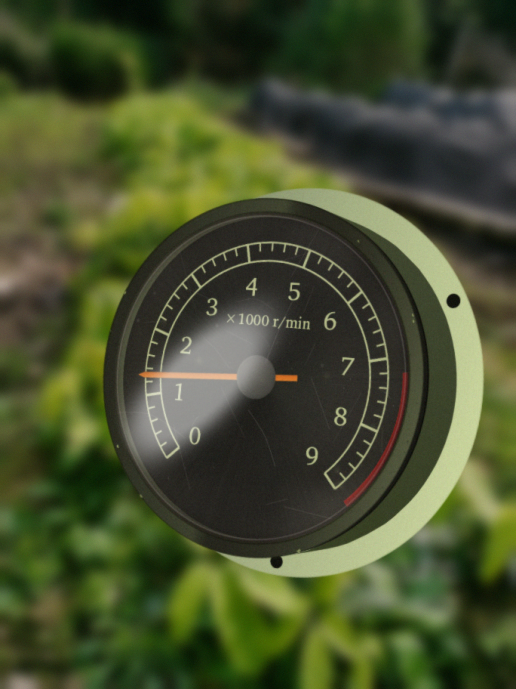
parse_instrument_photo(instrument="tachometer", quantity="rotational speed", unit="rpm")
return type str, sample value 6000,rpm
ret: 1300,rpm
